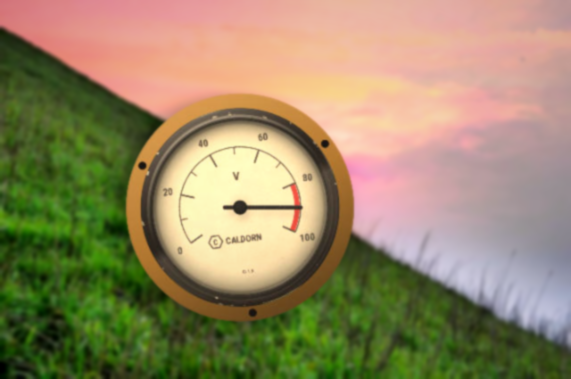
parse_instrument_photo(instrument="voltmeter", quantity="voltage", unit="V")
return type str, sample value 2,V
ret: 90,V
